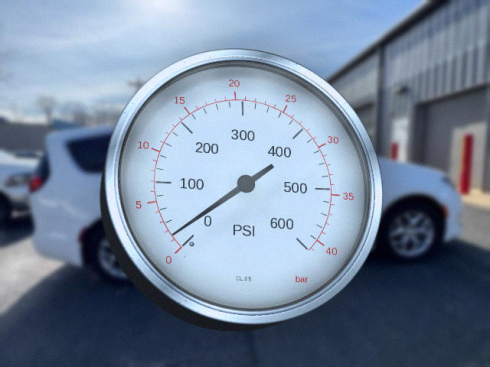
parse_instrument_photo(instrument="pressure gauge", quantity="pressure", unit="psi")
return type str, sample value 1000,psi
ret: 20,psi
